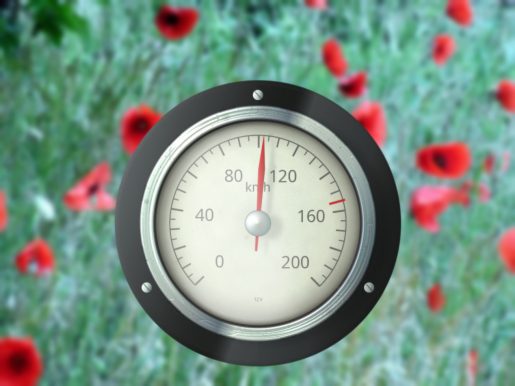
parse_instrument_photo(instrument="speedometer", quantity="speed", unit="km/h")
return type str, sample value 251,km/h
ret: 102.5,km/h
